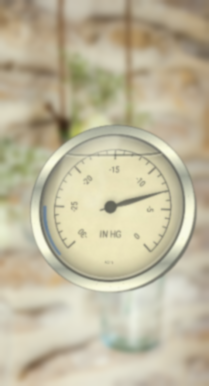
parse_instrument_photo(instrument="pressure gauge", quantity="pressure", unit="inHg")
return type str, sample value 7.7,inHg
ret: -7,inHg
